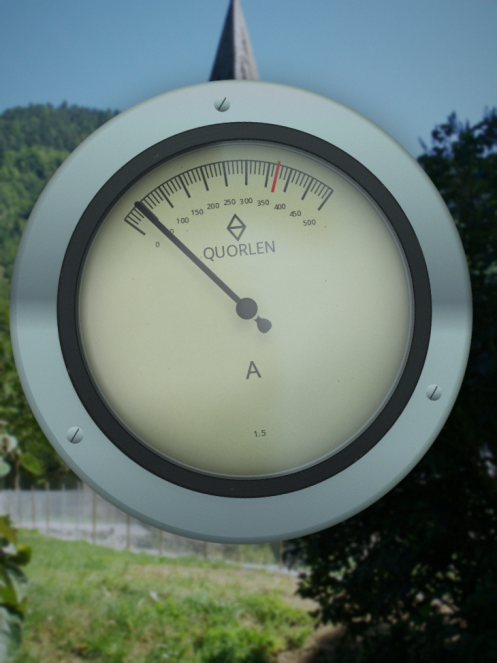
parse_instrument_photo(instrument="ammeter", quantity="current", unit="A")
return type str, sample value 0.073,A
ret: 40,A
